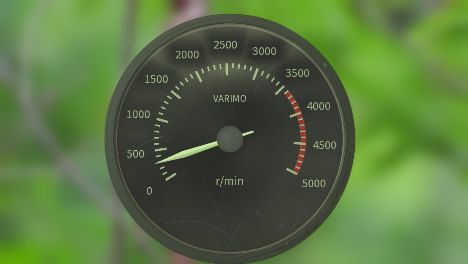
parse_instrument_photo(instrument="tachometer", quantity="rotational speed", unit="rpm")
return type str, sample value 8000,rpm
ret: 300,rpm
